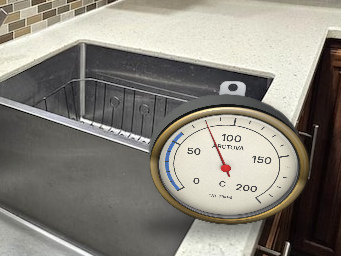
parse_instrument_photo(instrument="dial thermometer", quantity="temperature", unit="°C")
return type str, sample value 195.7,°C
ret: 80,°C
